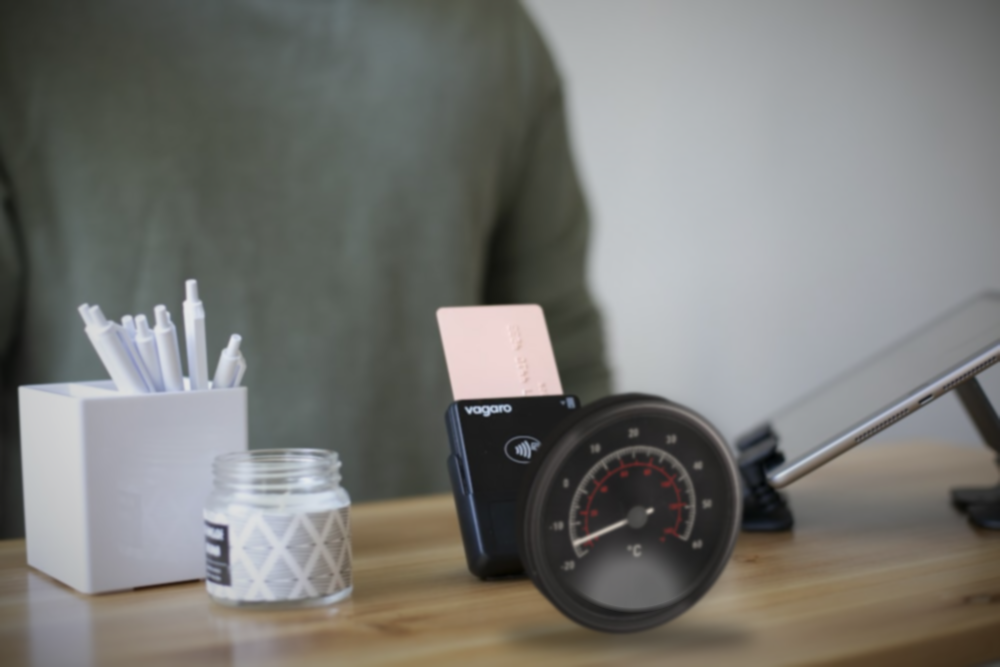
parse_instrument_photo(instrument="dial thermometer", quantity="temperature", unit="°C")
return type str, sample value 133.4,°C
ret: -15,°C
